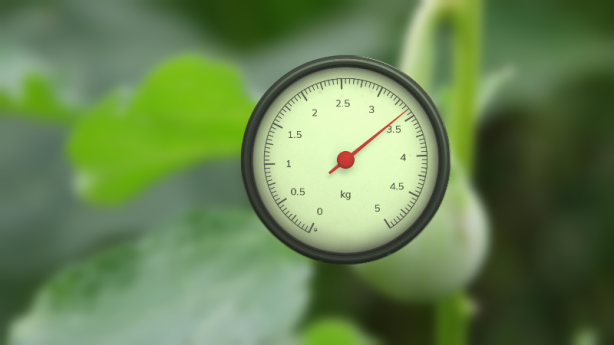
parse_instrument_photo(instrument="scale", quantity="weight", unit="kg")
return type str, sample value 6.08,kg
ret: 3.4,kg
